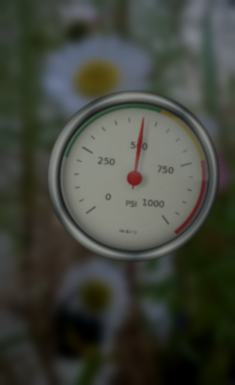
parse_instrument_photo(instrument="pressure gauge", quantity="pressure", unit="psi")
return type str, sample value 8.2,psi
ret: 500,psi
